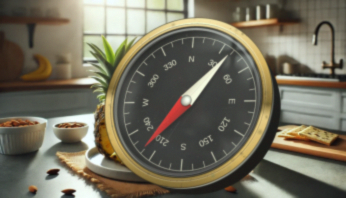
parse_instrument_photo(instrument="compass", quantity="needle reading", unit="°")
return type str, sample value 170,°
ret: 220,°
